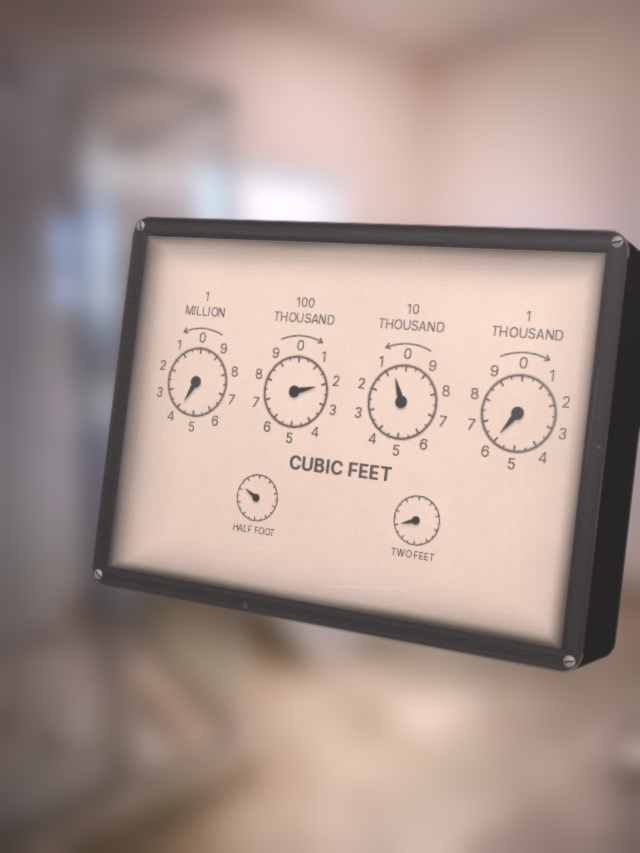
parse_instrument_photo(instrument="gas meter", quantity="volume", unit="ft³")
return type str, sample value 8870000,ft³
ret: 420600,ft³
